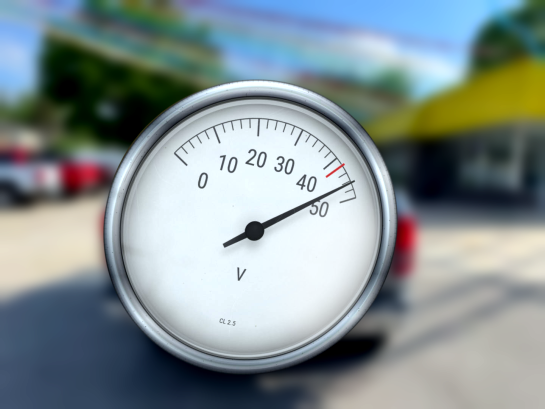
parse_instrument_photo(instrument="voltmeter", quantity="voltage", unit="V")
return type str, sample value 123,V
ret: 46,V
